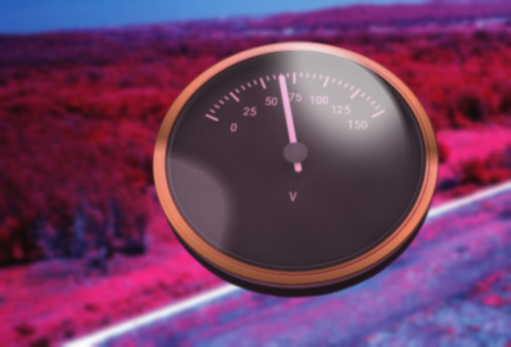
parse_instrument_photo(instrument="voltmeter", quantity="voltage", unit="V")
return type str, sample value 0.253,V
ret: 65,V
